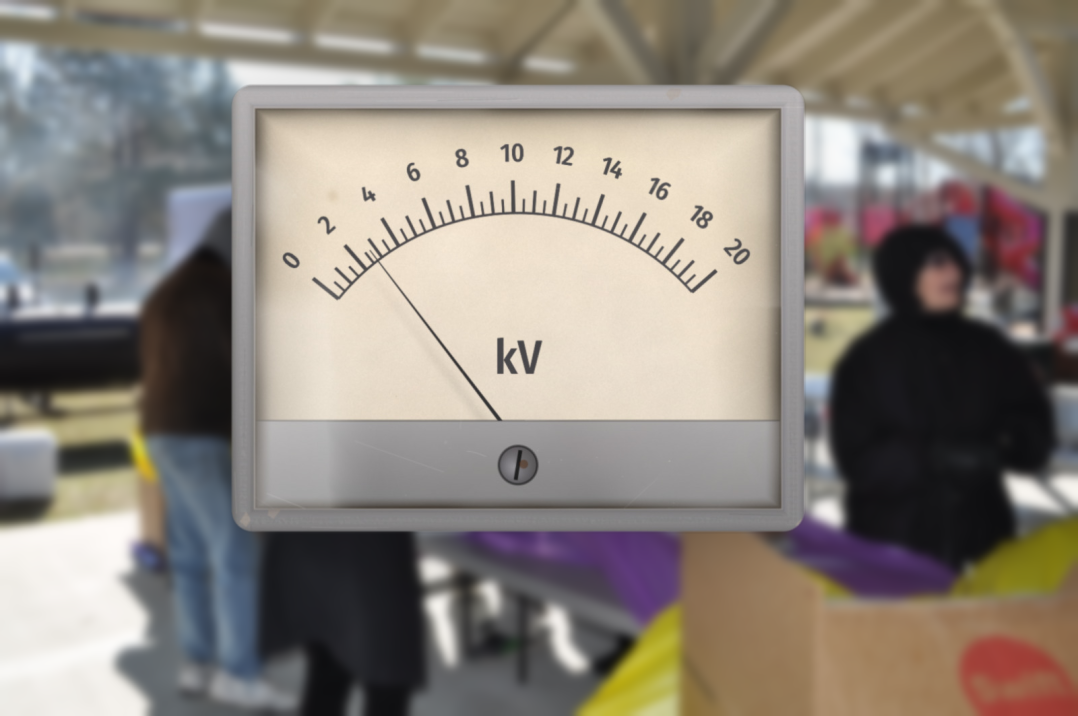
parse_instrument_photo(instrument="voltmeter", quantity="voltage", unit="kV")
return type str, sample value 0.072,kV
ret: 2.75,kV
